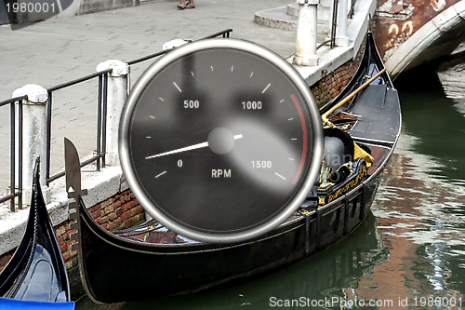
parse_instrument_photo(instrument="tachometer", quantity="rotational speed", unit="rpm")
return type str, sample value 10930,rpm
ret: 100,rpm
